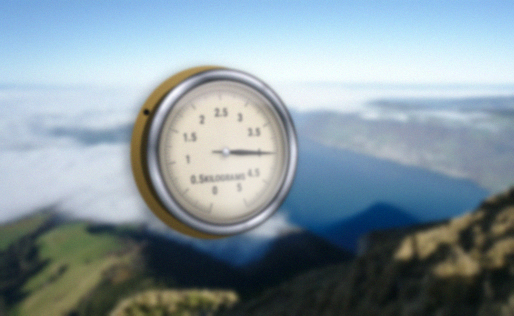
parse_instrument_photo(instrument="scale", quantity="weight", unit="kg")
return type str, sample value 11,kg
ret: 4,kg
